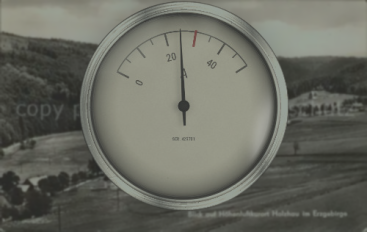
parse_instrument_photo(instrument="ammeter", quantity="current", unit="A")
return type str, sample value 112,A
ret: 25,A
